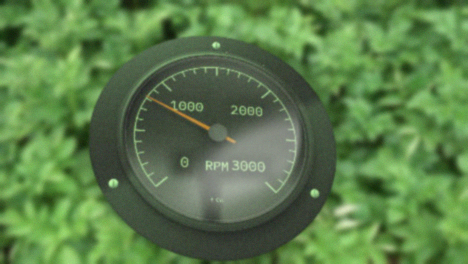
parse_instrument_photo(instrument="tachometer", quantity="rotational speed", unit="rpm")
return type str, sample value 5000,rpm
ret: 800,rpm
